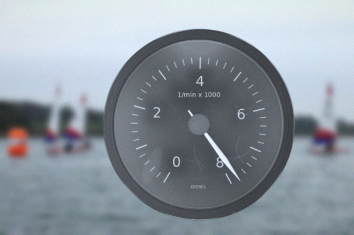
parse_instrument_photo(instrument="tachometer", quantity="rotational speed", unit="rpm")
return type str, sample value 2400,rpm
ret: 7800,rpm
